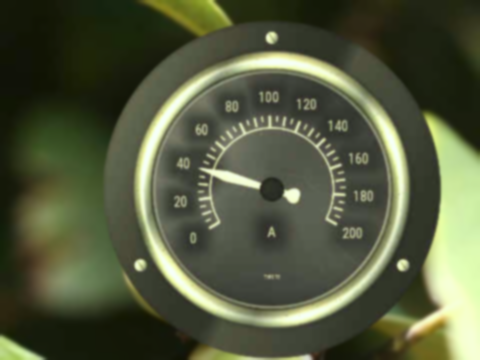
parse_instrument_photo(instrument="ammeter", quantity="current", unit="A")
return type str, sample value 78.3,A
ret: 40,A
